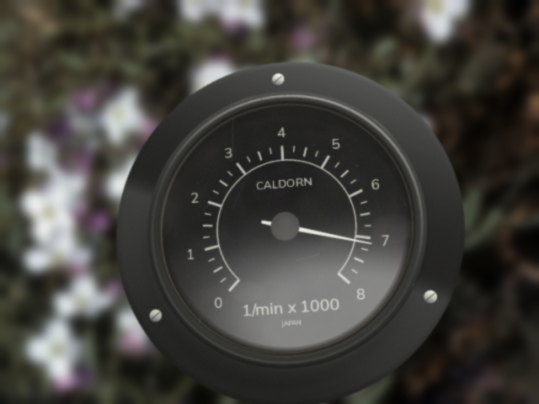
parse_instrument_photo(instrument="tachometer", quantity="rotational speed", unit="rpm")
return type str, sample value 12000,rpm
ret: 7125,rpm
